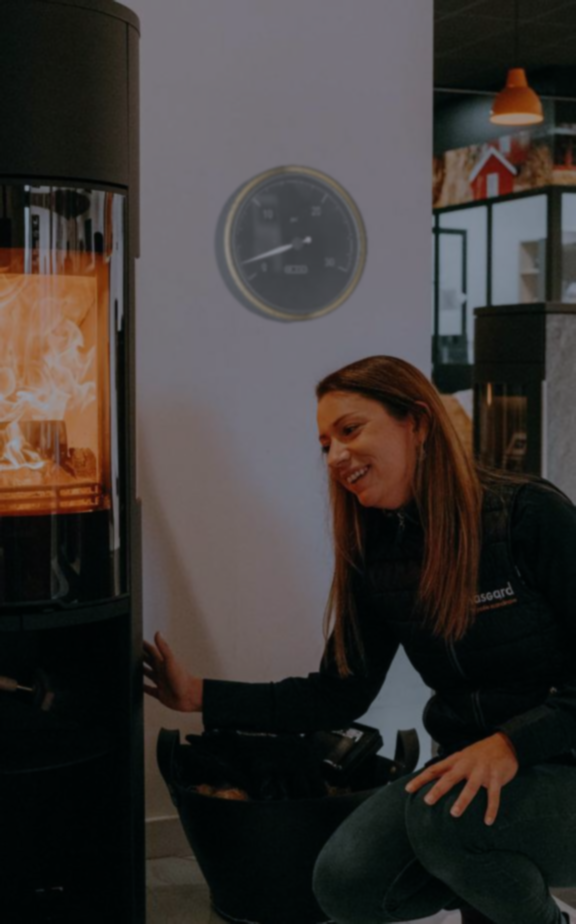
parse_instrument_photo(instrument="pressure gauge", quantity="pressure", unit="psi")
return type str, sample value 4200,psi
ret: 2,psi
